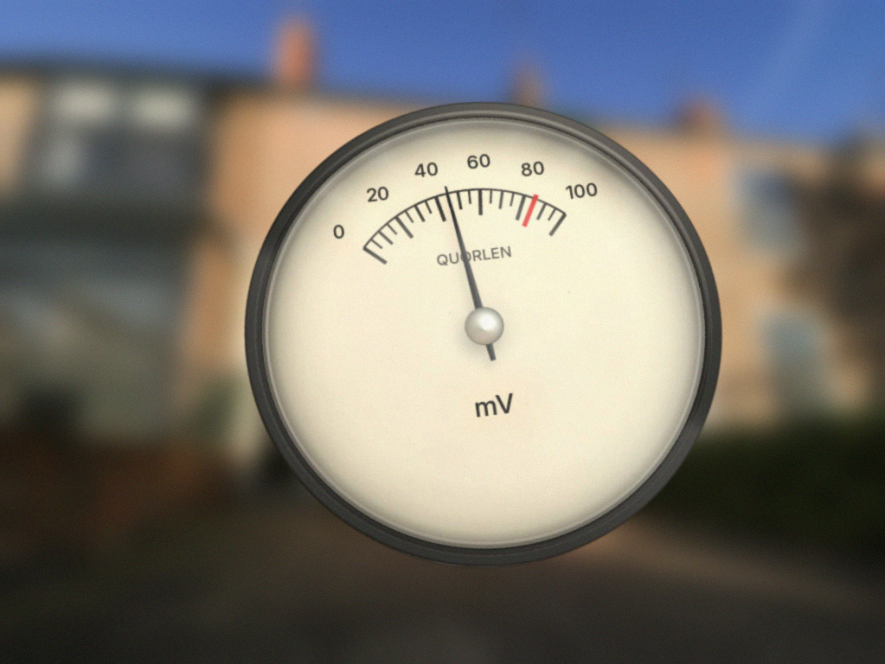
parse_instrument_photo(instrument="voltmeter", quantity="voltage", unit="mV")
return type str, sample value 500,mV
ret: 45,mV
